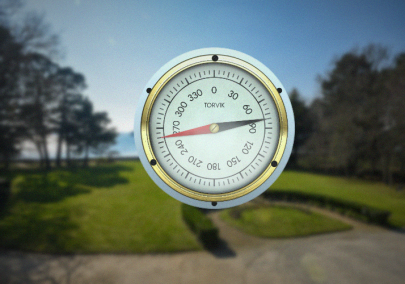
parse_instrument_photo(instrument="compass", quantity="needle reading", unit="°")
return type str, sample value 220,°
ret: 260,°
